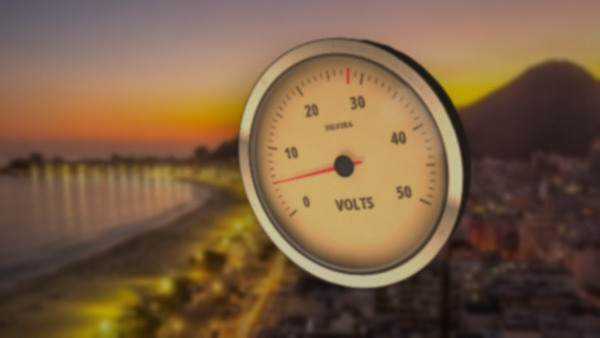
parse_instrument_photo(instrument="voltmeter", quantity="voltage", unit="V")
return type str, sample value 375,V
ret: 5,V
